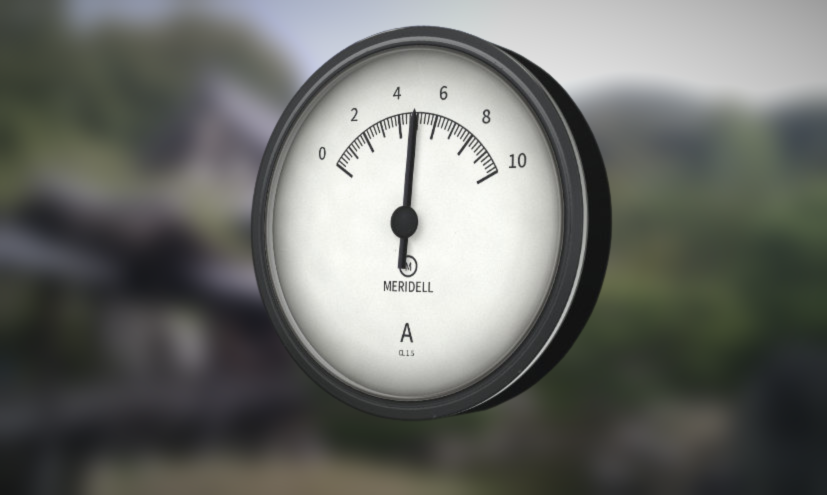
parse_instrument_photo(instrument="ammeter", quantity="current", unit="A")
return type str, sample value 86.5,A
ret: 5,A
